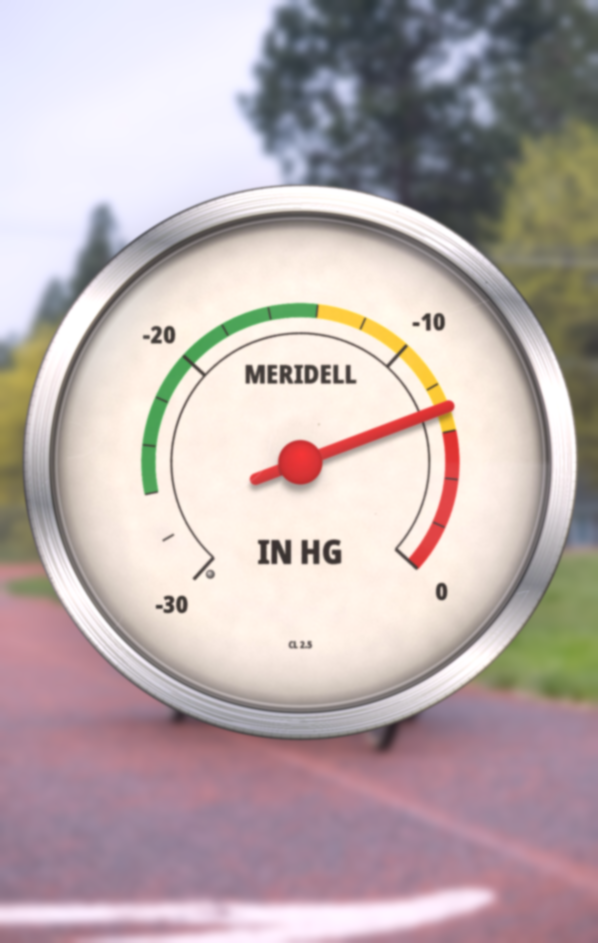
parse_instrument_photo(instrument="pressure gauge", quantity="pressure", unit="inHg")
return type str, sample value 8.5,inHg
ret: -7,inHg
